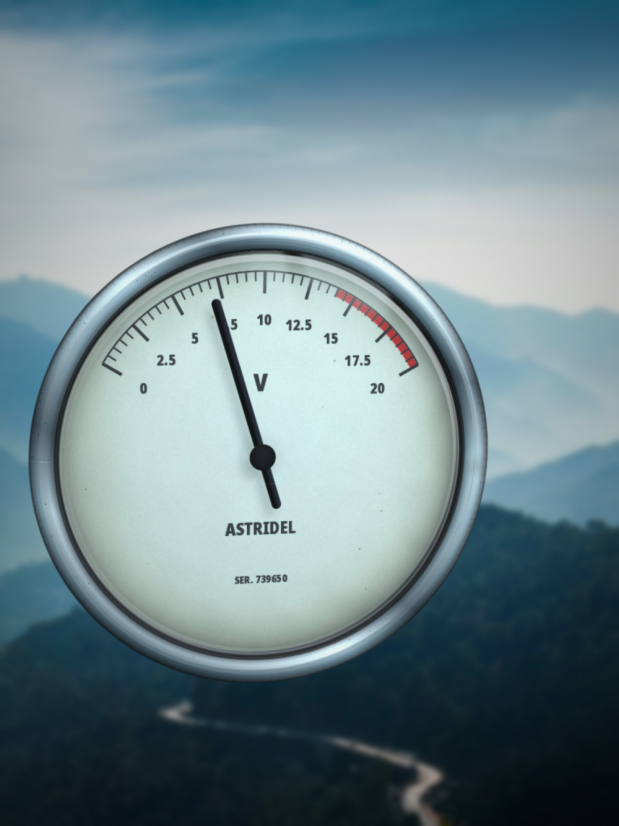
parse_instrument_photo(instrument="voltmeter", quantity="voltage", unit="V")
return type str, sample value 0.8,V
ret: 7,V
